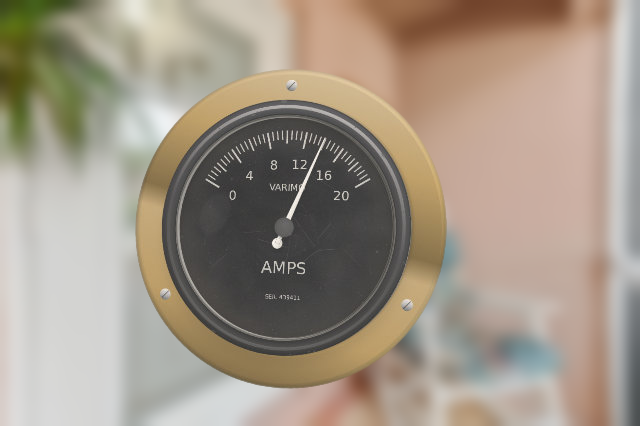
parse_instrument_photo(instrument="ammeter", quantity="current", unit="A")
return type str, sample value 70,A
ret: 14,A
